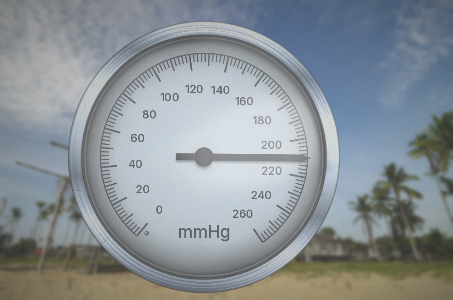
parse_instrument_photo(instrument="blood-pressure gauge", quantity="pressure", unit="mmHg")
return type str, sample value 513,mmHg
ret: 210,mmHg
